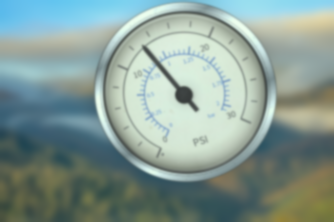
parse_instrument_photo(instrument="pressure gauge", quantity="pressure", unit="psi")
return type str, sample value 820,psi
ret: 13,psi
